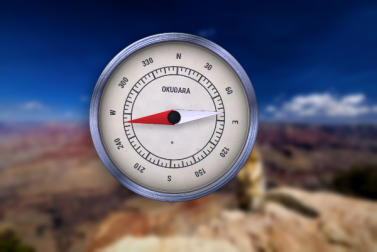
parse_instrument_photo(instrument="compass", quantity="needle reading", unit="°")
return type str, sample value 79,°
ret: 260,°
